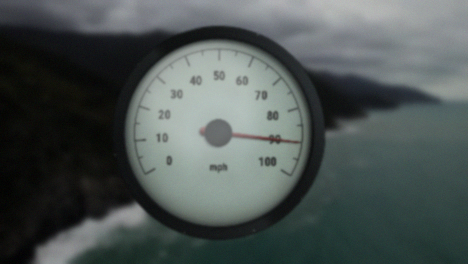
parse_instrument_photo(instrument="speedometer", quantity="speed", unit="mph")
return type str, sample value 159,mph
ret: 90,mph
